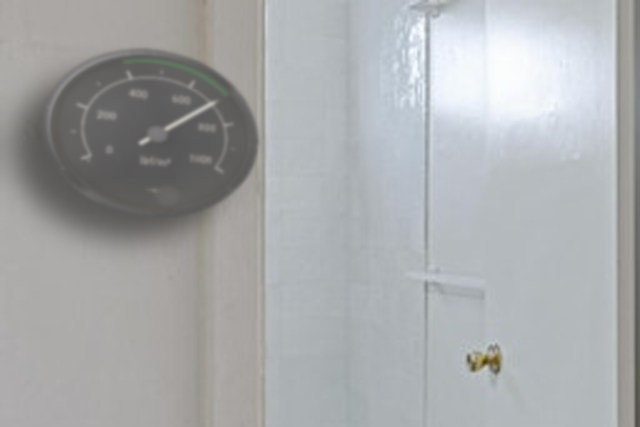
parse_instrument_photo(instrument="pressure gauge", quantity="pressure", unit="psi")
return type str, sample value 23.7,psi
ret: 700,psi
